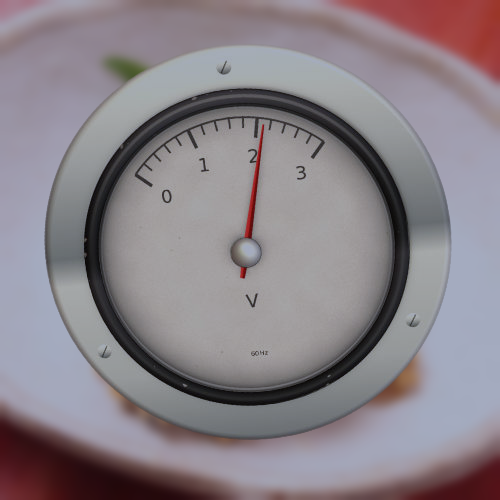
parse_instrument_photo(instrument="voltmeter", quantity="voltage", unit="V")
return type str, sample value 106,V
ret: 2.1,V
